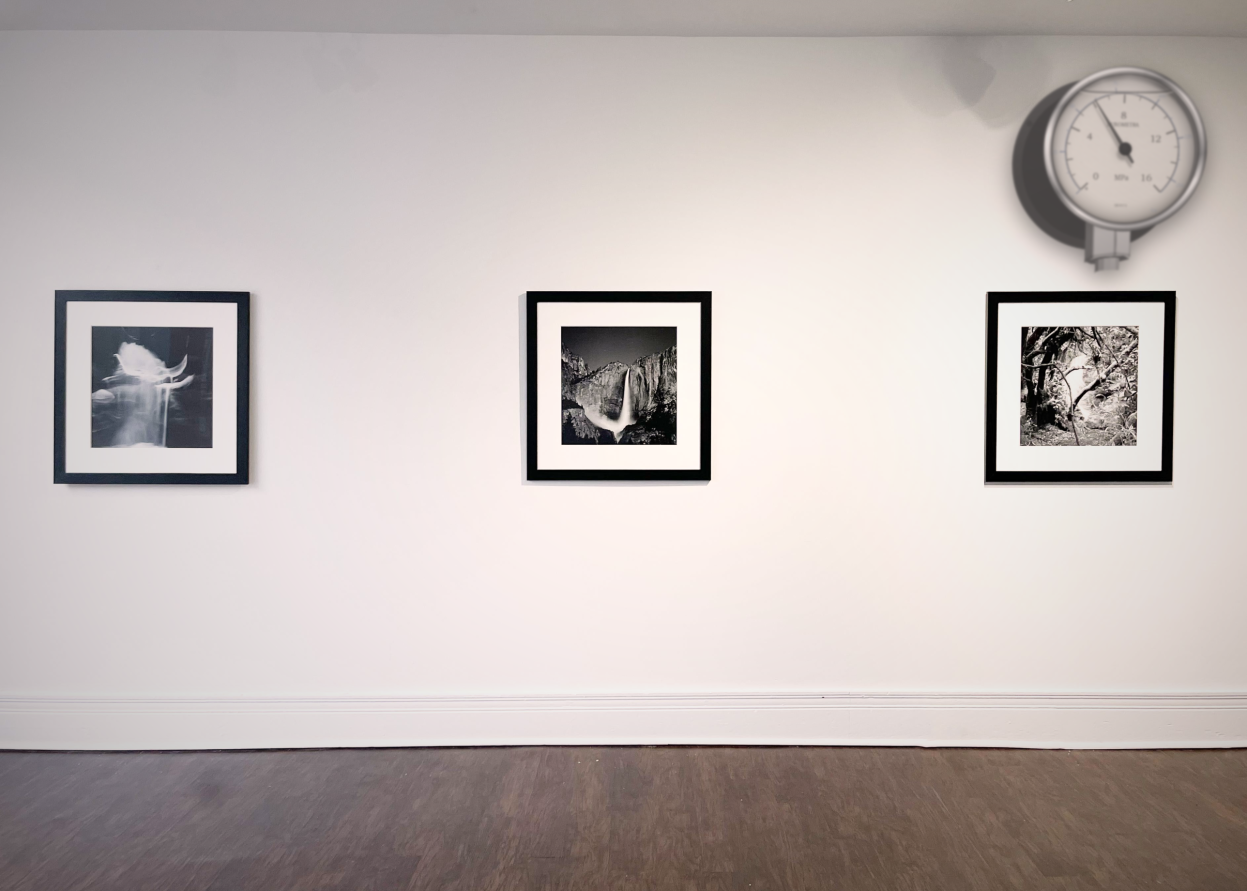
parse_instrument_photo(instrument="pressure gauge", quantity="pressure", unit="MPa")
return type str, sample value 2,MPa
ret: 6,MPa
